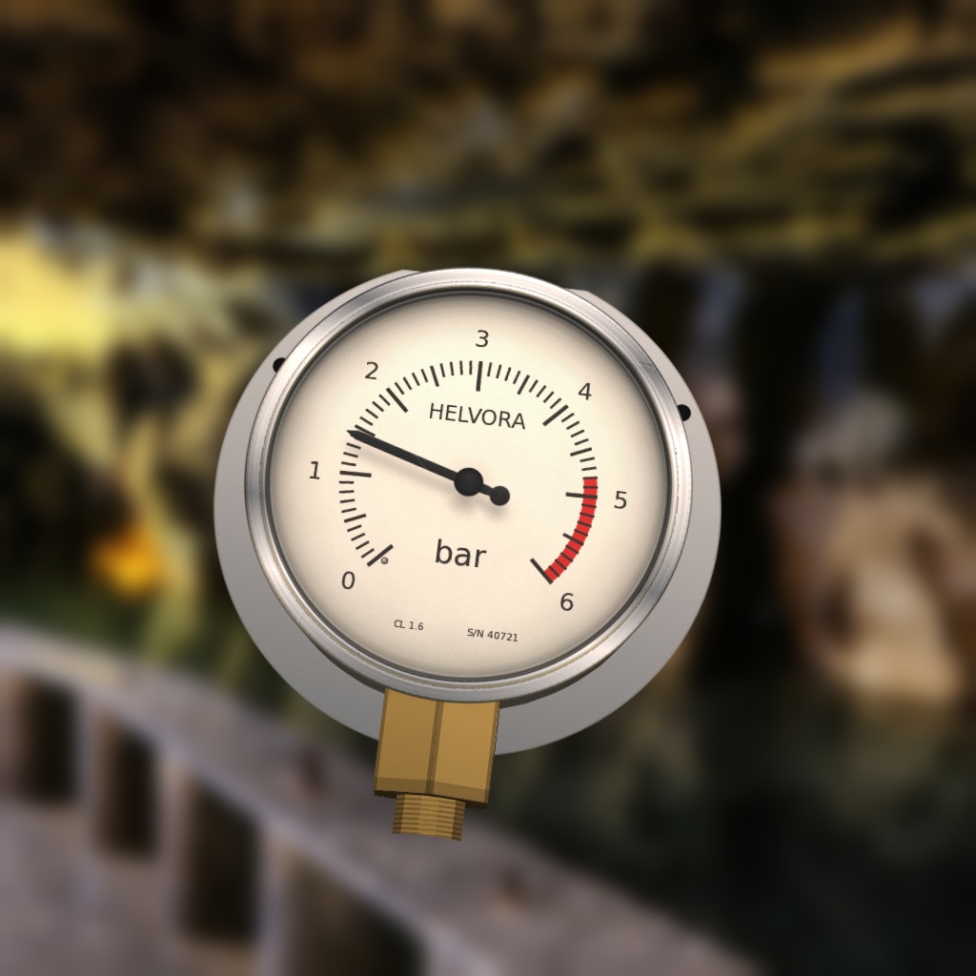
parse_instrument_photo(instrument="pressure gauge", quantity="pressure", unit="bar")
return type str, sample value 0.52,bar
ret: 1.4,bar
